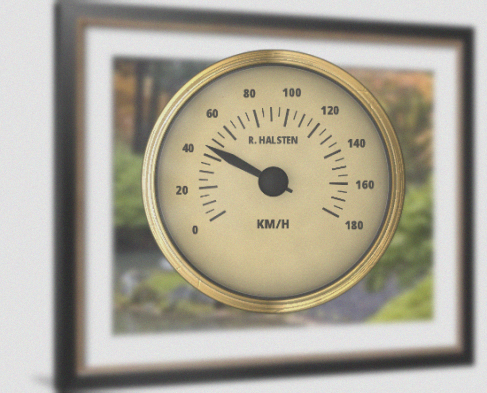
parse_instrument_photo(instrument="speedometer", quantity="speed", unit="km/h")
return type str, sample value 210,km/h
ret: 45,km/h
